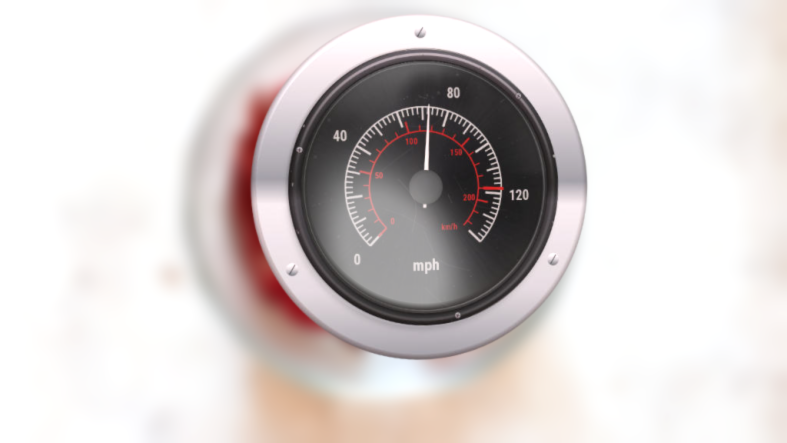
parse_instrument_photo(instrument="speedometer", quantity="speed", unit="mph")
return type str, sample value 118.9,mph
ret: 72,mph
